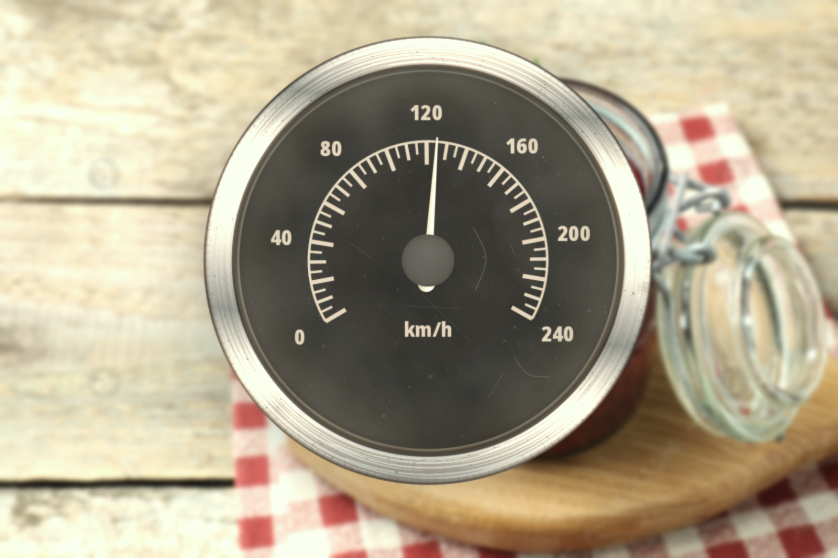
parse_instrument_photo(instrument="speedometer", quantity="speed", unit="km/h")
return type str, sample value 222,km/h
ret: 125,km/h
